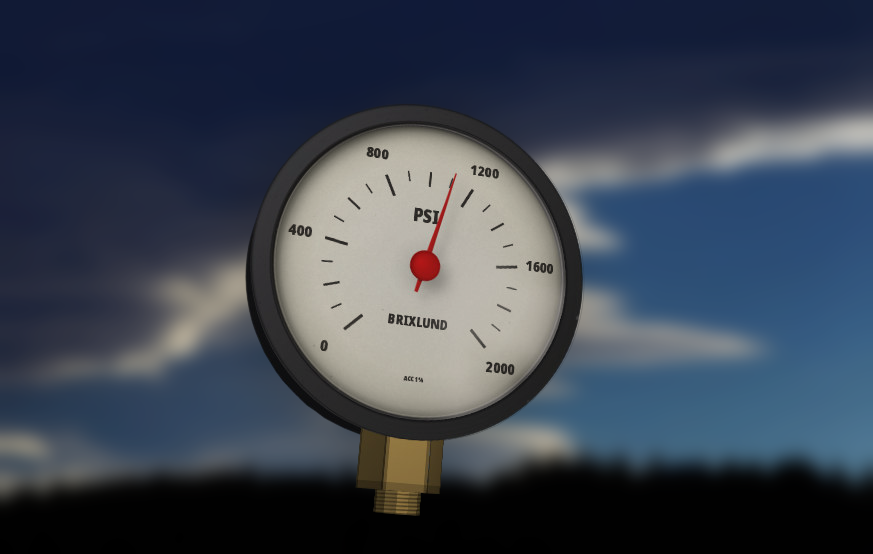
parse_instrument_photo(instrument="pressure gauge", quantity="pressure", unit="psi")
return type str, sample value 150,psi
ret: 1100,psi
